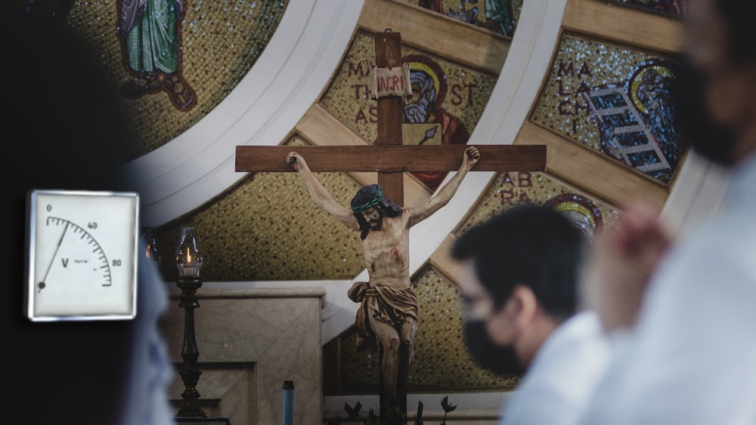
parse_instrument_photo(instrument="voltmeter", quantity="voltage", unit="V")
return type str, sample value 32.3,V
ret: 20,V
